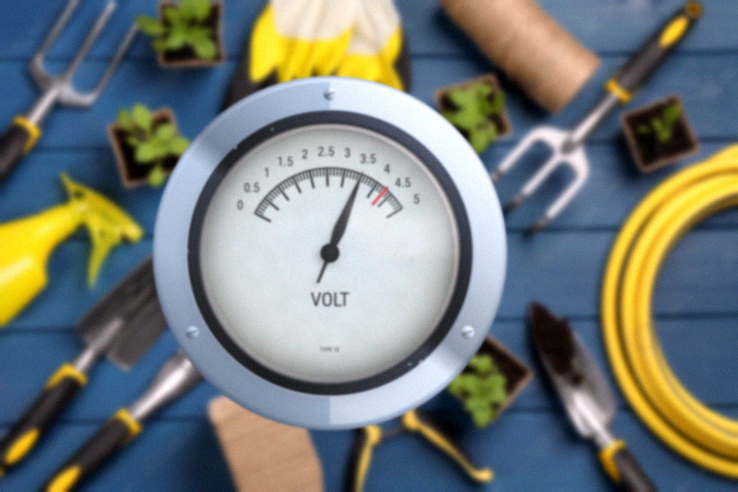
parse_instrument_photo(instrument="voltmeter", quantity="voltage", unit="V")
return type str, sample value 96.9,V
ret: 3.5,V
